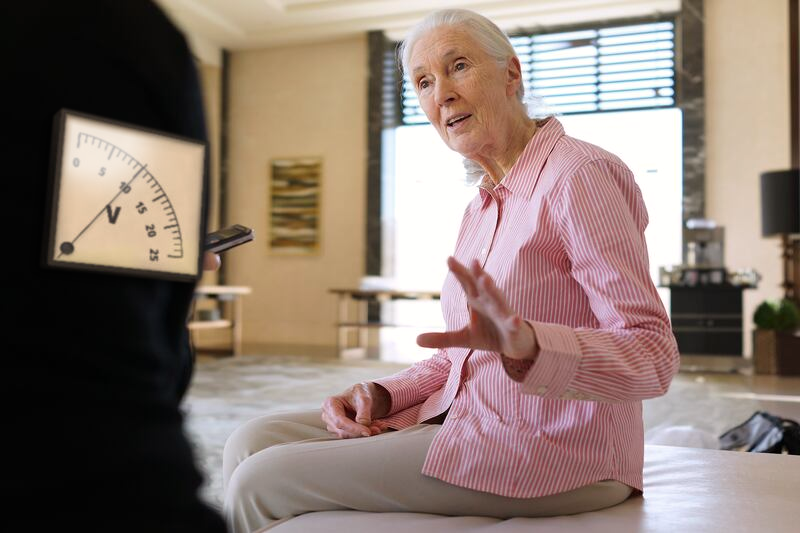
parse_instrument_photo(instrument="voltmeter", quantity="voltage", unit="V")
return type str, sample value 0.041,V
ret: 10,V
